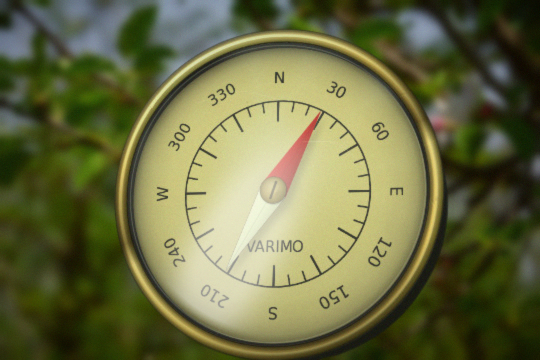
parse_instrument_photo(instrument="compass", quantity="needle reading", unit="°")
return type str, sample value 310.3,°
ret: 30,°
